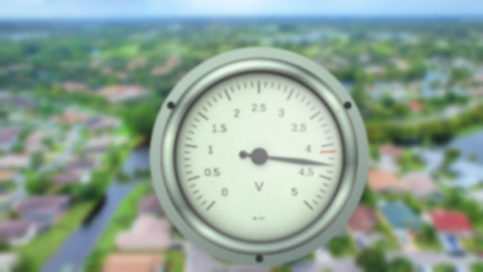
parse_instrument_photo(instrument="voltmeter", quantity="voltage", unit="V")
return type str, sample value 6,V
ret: 4.3,V
